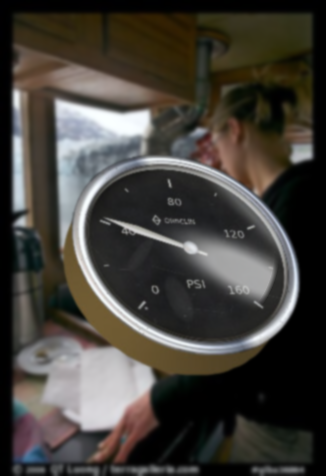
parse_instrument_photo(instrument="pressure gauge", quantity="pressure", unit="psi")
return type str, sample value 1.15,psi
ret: 40,psi
